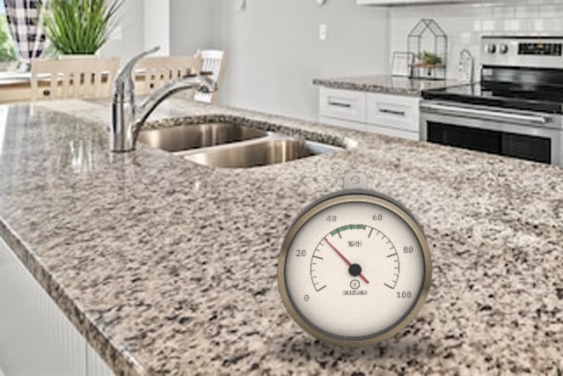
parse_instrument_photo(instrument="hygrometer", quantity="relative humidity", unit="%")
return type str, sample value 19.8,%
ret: 32,%
